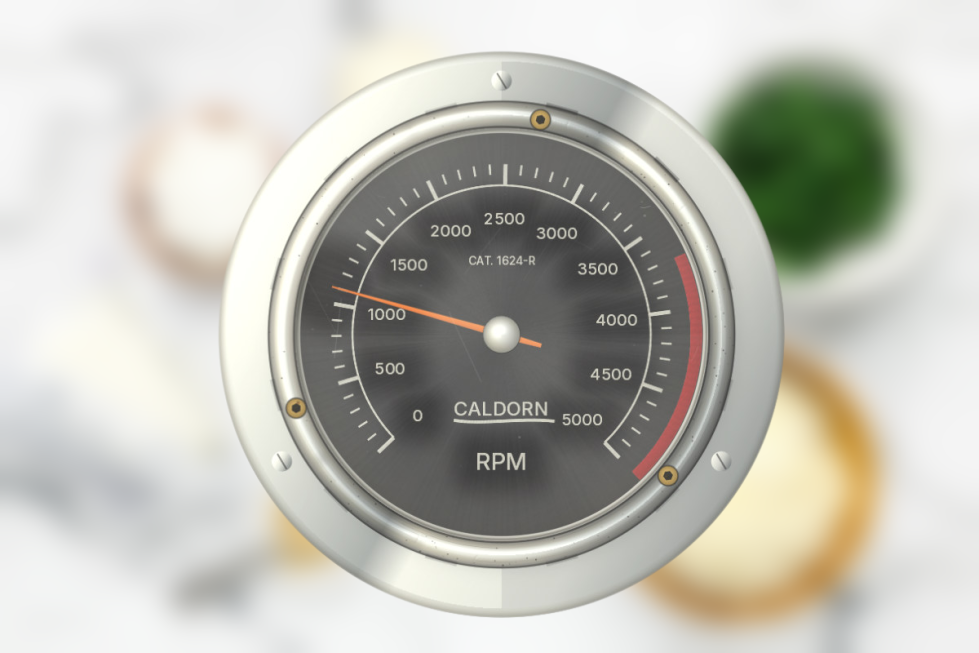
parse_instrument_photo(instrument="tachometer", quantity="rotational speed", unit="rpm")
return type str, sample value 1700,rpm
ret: 1100,rpm
